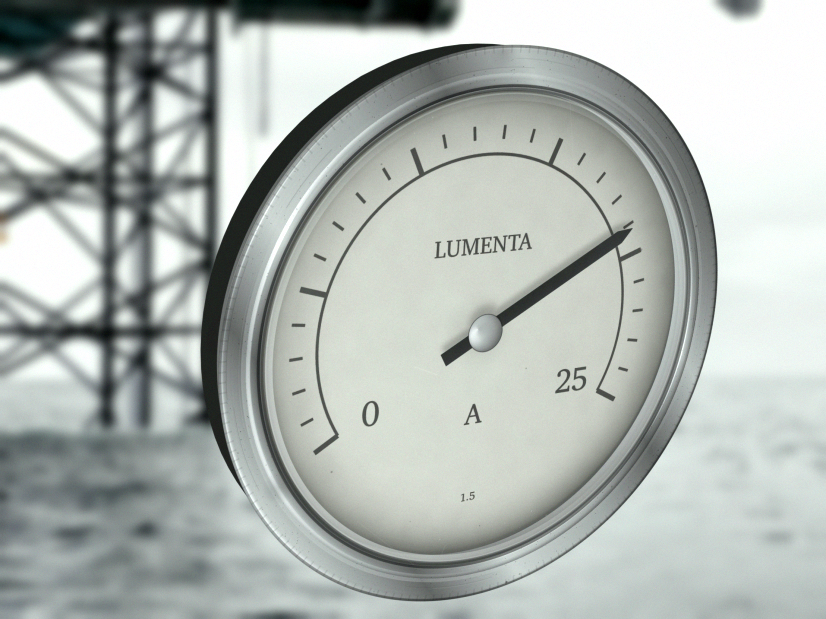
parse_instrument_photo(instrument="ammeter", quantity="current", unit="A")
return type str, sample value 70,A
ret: 19,A
